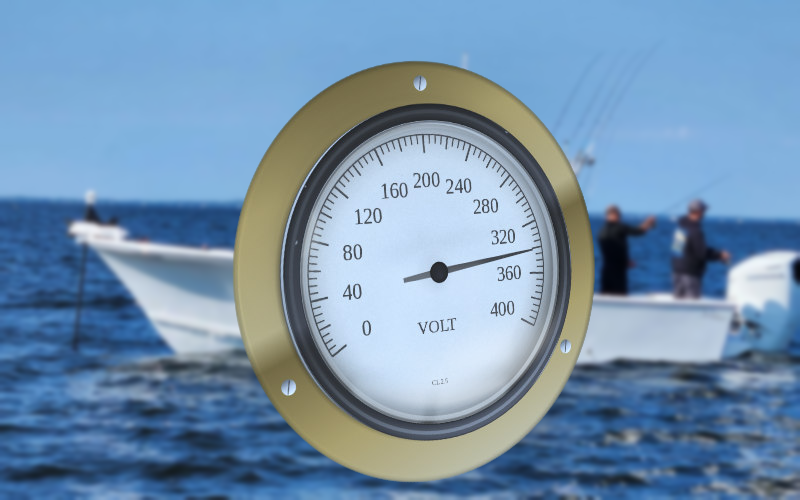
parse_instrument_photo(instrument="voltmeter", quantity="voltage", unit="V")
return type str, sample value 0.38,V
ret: 340,V
